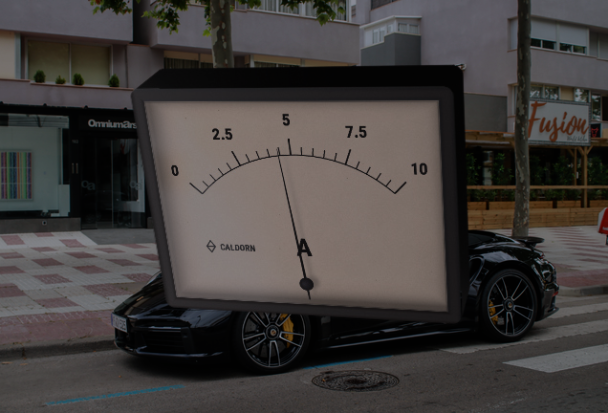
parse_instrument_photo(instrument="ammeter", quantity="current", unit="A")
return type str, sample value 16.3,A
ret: 4.5,A
